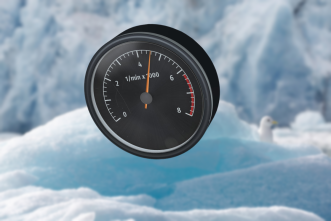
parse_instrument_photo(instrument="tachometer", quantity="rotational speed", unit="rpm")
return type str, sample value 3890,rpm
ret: 4600,rpm
